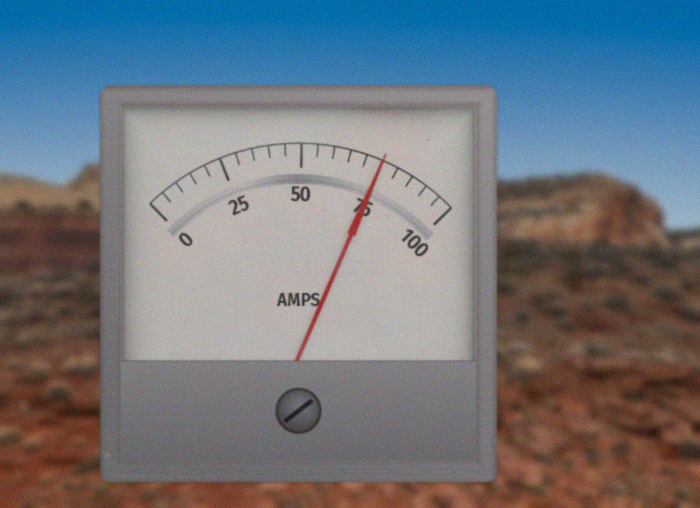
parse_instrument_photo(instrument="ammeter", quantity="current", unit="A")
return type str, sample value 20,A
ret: 75,A
